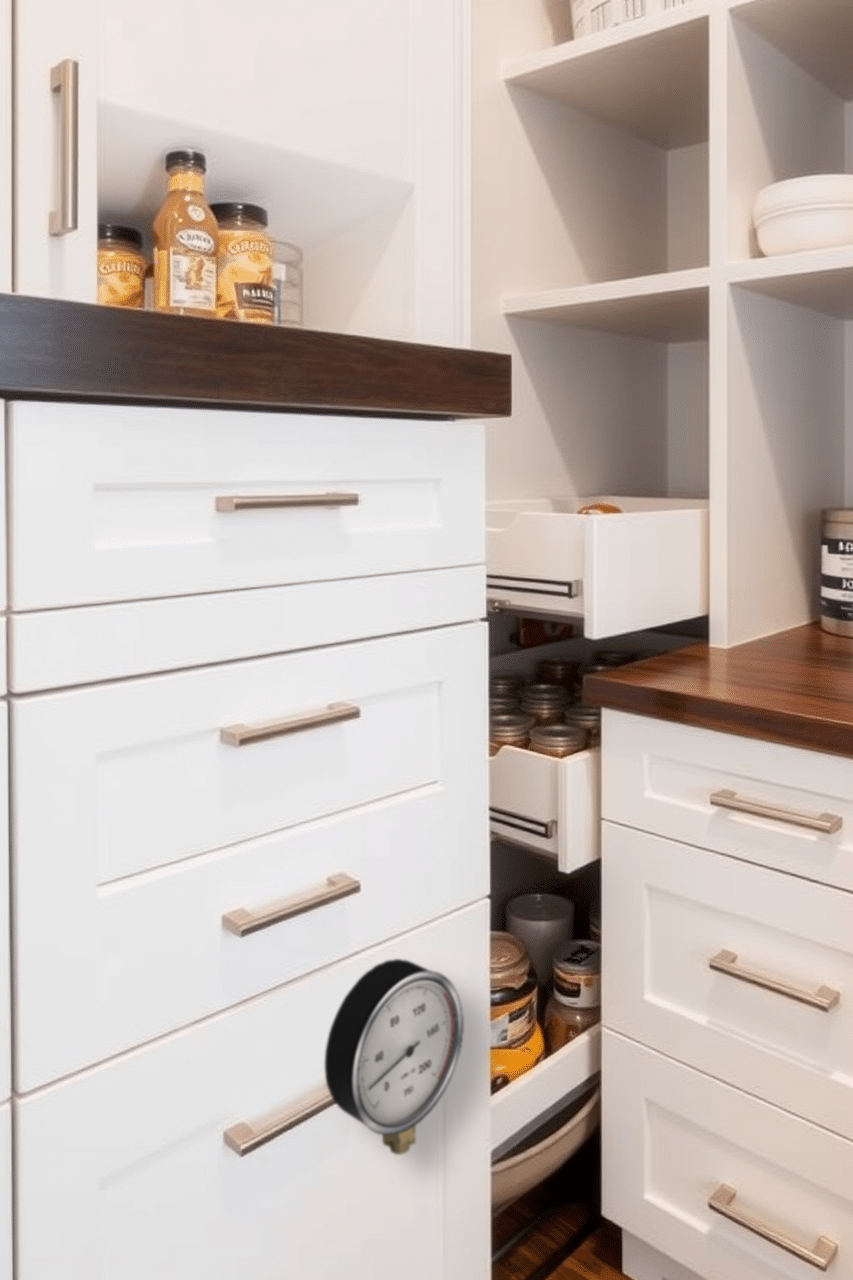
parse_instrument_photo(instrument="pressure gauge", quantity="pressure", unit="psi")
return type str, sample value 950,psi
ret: 20,psi
